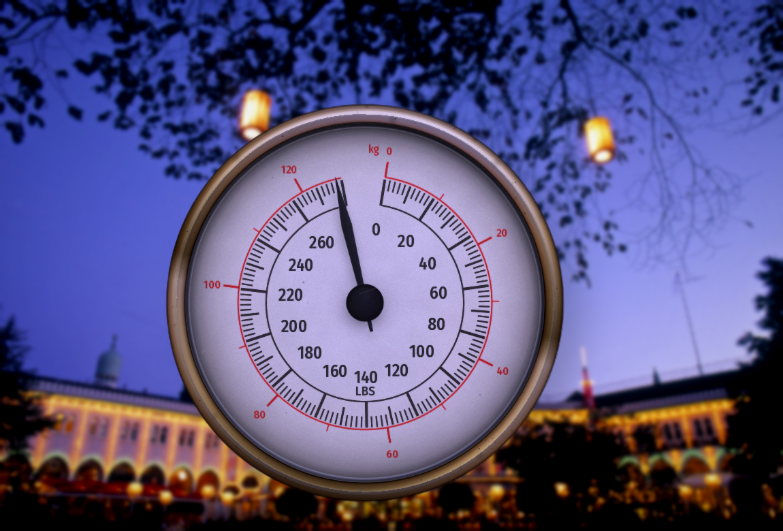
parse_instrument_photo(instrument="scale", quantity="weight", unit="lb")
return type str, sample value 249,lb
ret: 278,lb
